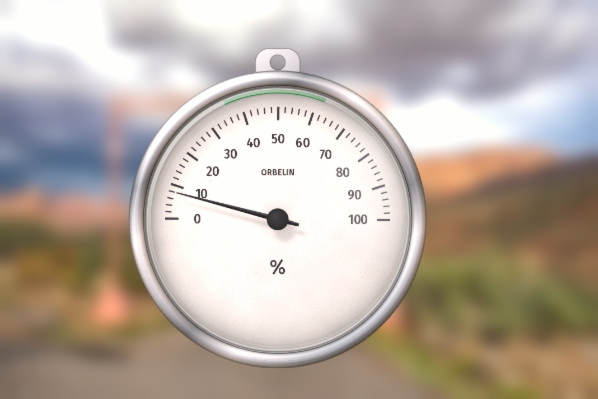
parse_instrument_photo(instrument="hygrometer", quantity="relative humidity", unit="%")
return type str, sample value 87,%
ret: 8,%
